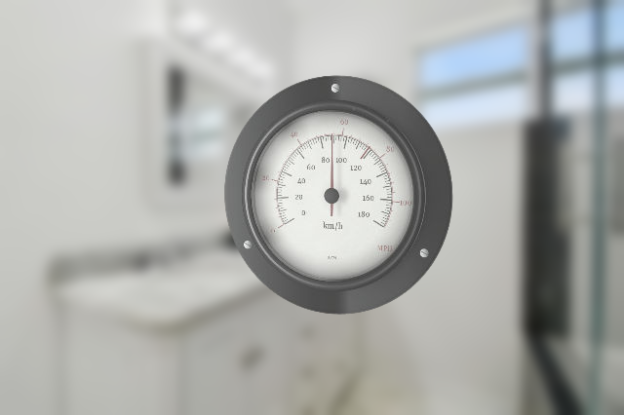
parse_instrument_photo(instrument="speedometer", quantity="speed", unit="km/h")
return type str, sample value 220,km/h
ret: 90,km/h
